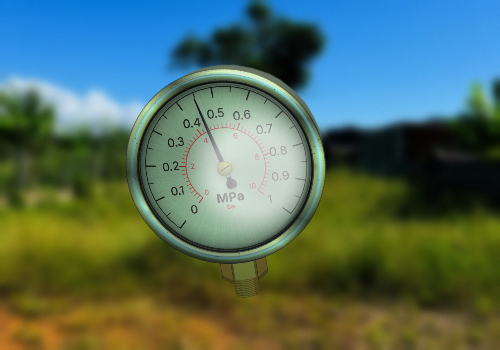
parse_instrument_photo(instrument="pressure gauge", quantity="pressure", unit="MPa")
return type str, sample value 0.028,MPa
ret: 0.45,MPa
